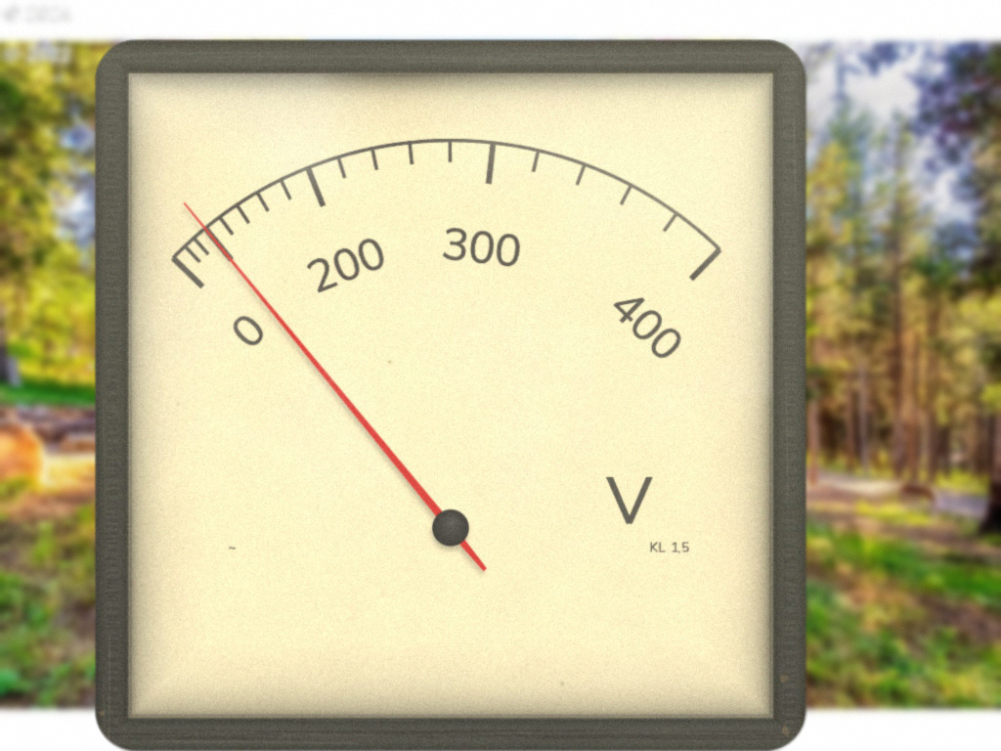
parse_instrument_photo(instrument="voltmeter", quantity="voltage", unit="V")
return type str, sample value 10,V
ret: 100,V
